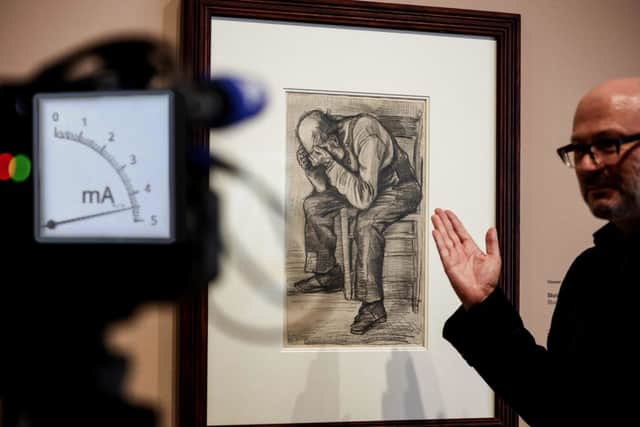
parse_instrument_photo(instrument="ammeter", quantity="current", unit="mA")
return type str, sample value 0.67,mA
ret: 4.5,mA
